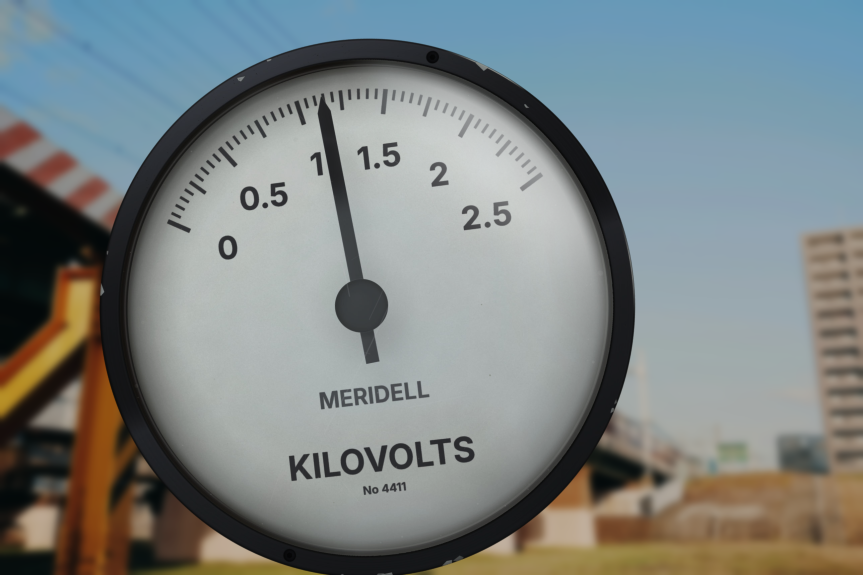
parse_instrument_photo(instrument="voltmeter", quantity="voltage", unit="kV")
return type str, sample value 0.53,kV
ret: 1.15,kV
